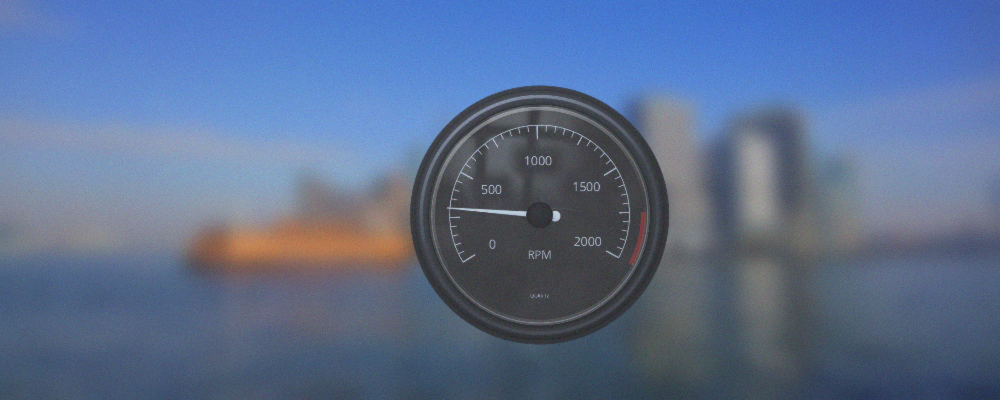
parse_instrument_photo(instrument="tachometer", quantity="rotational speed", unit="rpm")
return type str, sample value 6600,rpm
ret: 300,rpm
